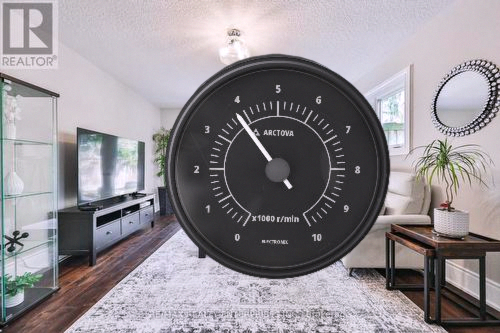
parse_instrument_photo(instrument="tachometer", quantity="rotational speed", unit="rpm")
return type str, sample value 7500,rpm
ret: 3800,rpm
